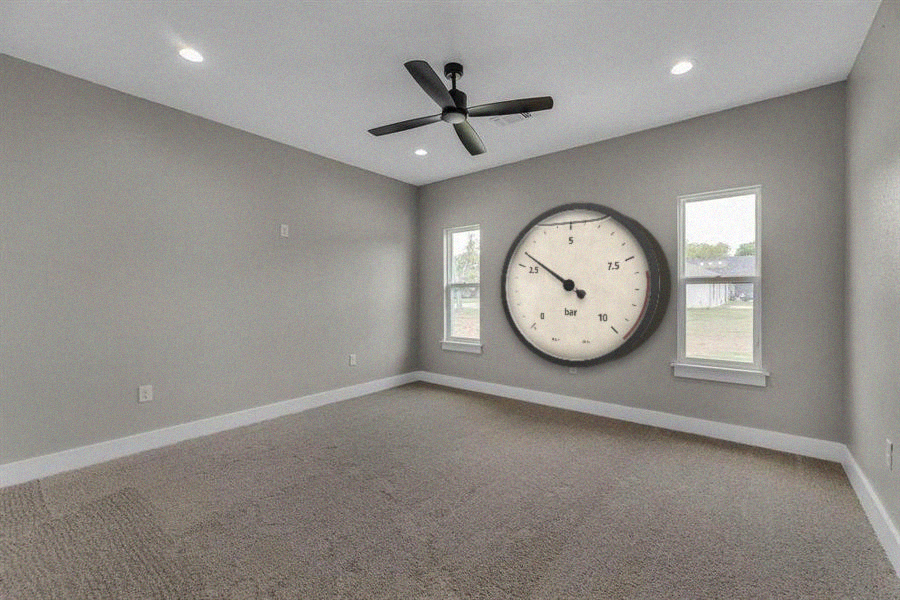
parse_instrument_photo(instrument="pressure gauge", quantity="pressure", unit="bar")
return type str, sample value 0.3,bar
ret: 3,bar
